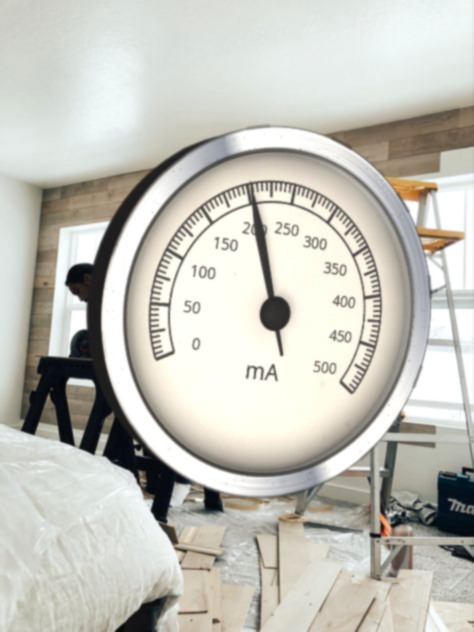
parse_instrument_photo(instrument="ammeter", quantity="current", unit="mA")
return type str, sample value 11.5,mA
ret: 200,mA
